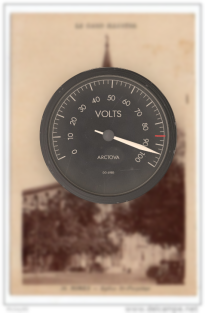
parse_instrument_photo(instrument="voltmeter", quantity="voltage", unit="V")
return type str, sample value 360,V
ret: 94,V
